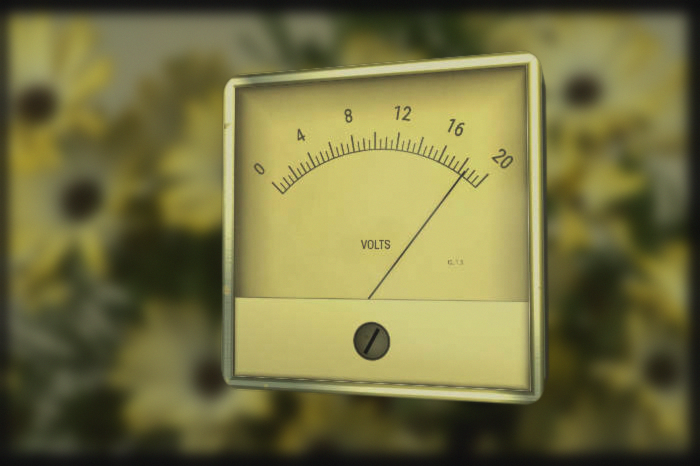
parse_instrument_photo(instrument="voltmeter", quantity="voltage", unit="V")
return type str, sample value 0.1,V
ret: 18.5,V
